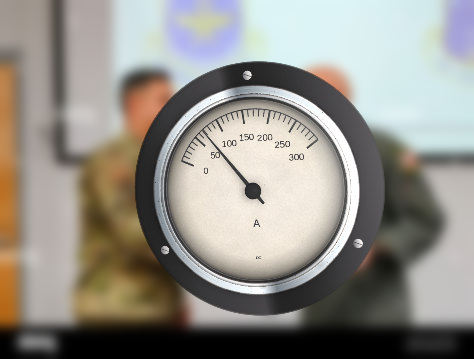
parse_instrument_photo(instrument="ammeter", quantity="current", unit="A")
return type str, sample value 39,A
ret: 70,A
